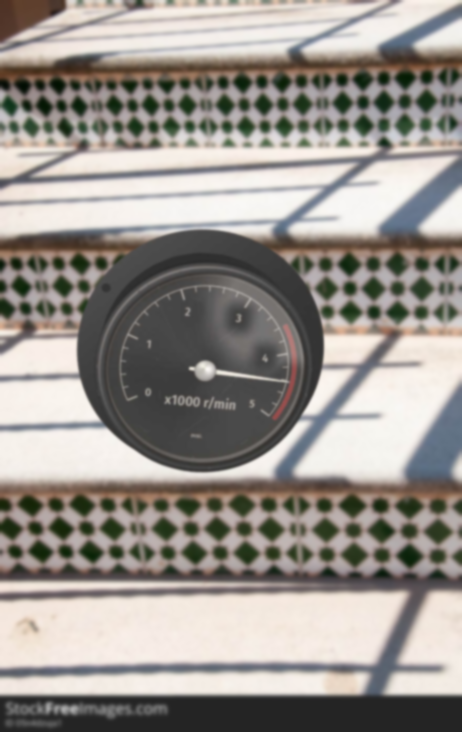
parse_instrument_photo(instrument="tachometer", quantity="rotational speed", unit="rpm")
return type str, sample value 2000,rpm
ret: 4400,rpm
